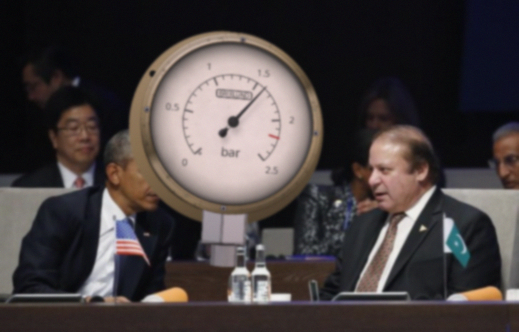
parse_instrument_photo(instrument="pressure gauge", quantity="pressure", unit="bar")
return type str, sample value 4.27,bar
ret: 1.6,bar
